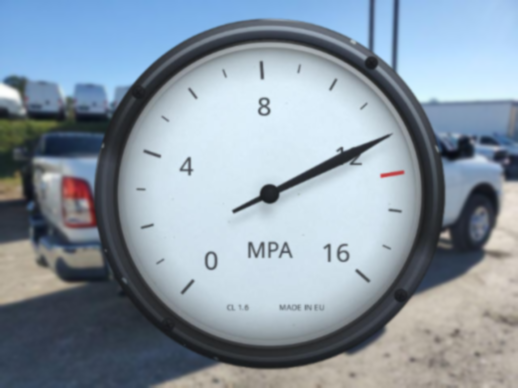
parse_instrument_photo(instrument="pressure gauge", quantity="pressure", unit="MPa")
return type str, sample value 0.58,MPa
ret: 12,MPa
